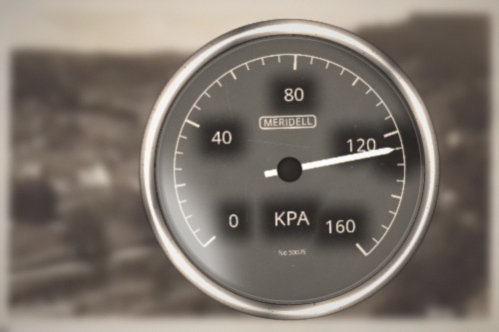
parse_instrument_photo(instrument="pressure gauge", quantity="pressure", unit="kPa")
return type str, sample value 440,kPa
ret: 125,kPa
